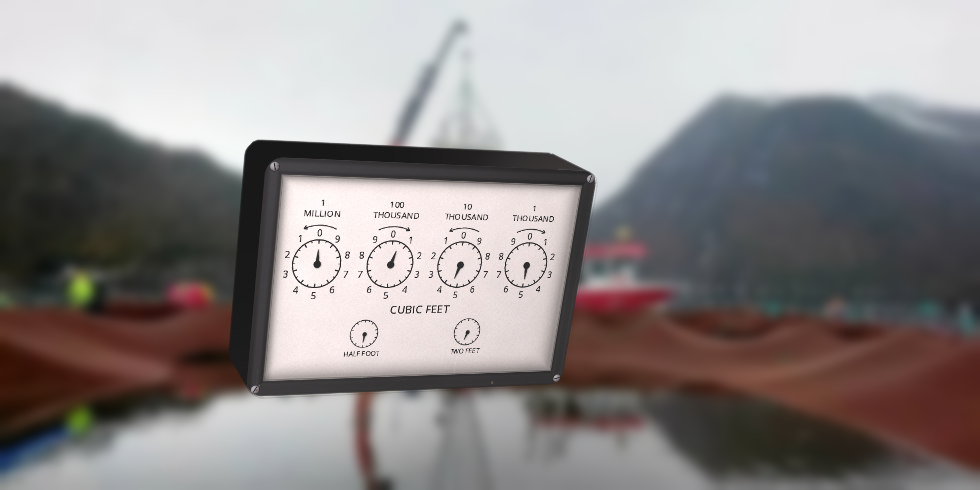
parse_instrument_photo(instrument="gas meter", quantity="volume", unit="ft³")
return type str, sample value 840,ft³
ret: 4500,ft³
